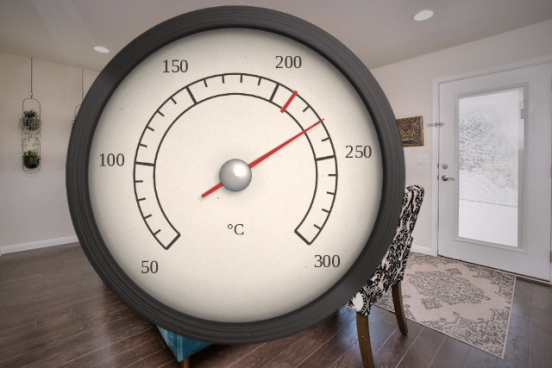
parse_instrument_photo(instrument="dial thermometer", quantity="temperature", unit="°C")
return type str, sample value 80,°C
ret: 230,°C
